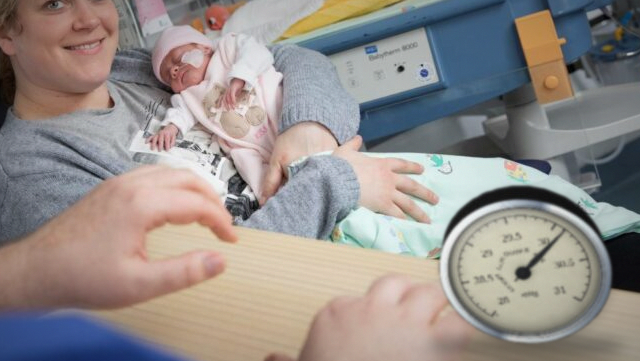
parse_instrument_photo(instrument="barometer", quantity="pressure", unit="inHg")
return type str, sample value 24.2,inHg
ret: 30.1,inHg
